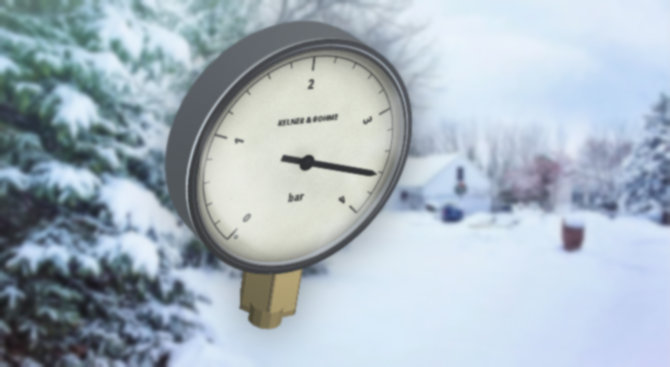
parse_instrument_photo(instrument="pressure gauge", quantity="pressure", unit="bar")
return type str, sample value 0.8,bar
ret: 3.6,bar
